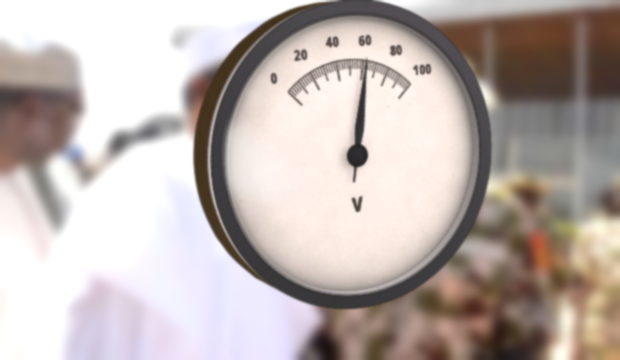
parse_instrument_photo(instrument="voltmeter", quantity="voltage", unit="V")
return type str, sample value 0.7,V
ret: 60,V
